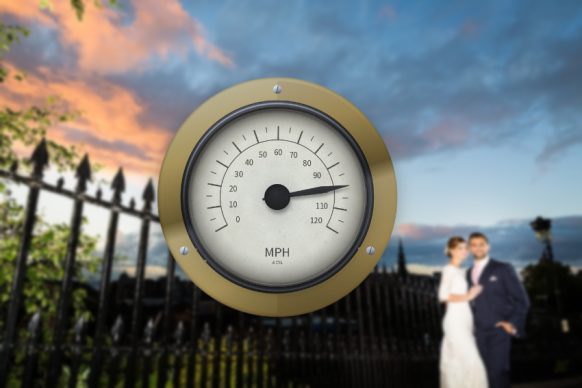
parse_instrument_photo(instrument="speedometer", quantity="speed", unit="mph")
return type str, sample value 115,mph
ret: 100,mph
